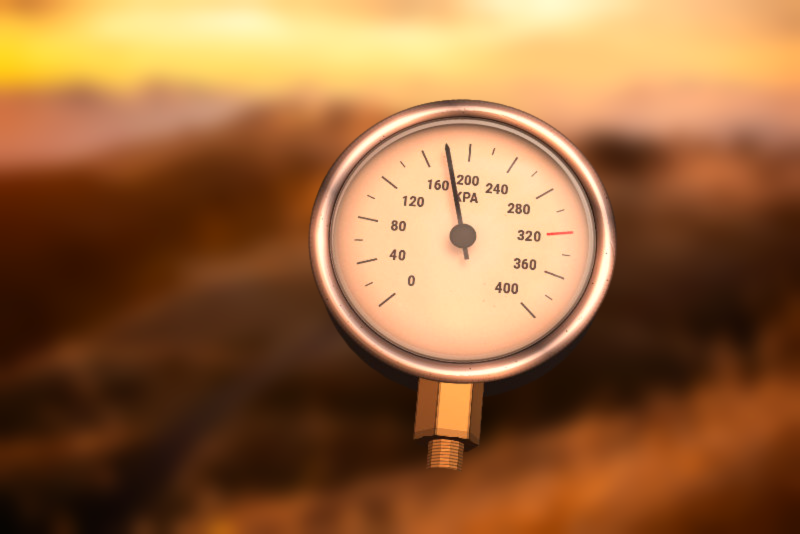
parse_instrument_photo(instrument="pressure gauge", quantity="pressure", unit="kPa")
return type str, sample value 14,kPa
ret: 180,kPa
